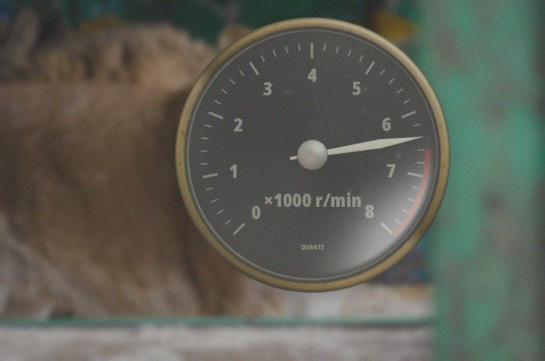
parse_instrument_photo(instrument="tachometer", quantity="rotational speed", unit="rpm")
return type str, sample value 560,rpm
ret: 6400,rpm
